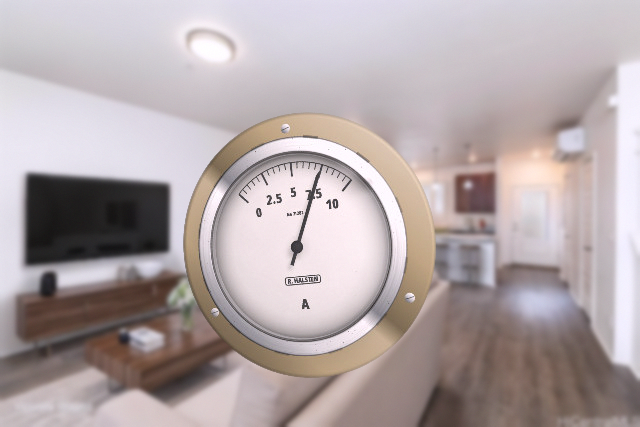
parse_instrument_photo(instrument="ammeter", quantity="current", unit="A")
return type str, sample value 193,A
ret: 7.5,A
